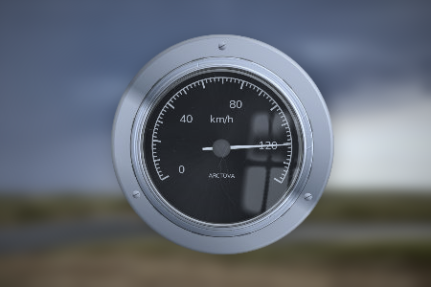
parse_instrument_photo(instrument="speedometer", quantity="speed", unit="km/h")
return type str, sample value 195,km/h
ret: 120,km/h
